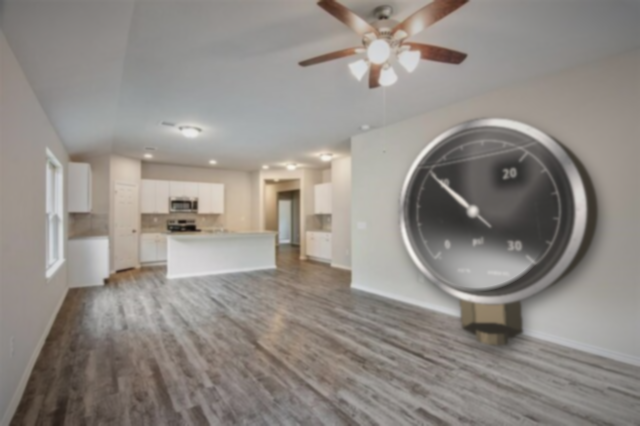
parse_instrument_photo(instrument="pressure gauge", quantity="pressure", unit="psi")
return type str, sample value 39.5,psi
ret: 10,psi
